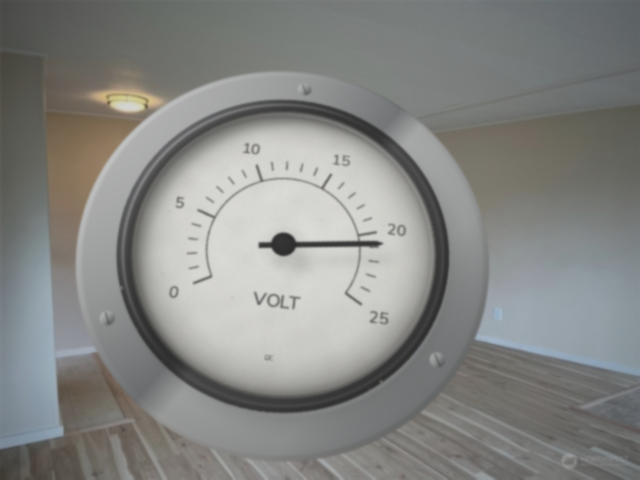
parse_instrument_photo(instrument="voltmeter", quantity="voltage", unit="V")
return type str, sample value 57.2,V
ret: 21,V
